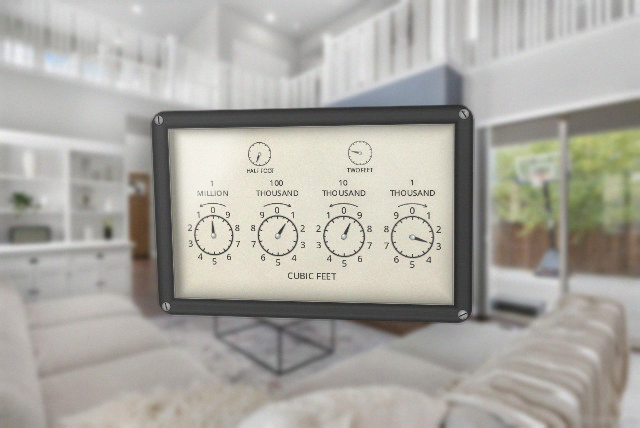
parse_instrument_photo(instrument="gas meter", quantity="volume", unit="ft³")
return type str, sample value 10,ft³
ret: 9300,ft³
